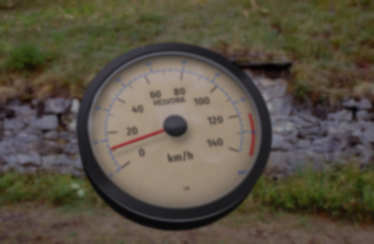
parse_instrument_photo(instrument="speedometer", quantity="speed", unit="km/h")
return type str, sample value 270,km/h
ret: 10,km/h
